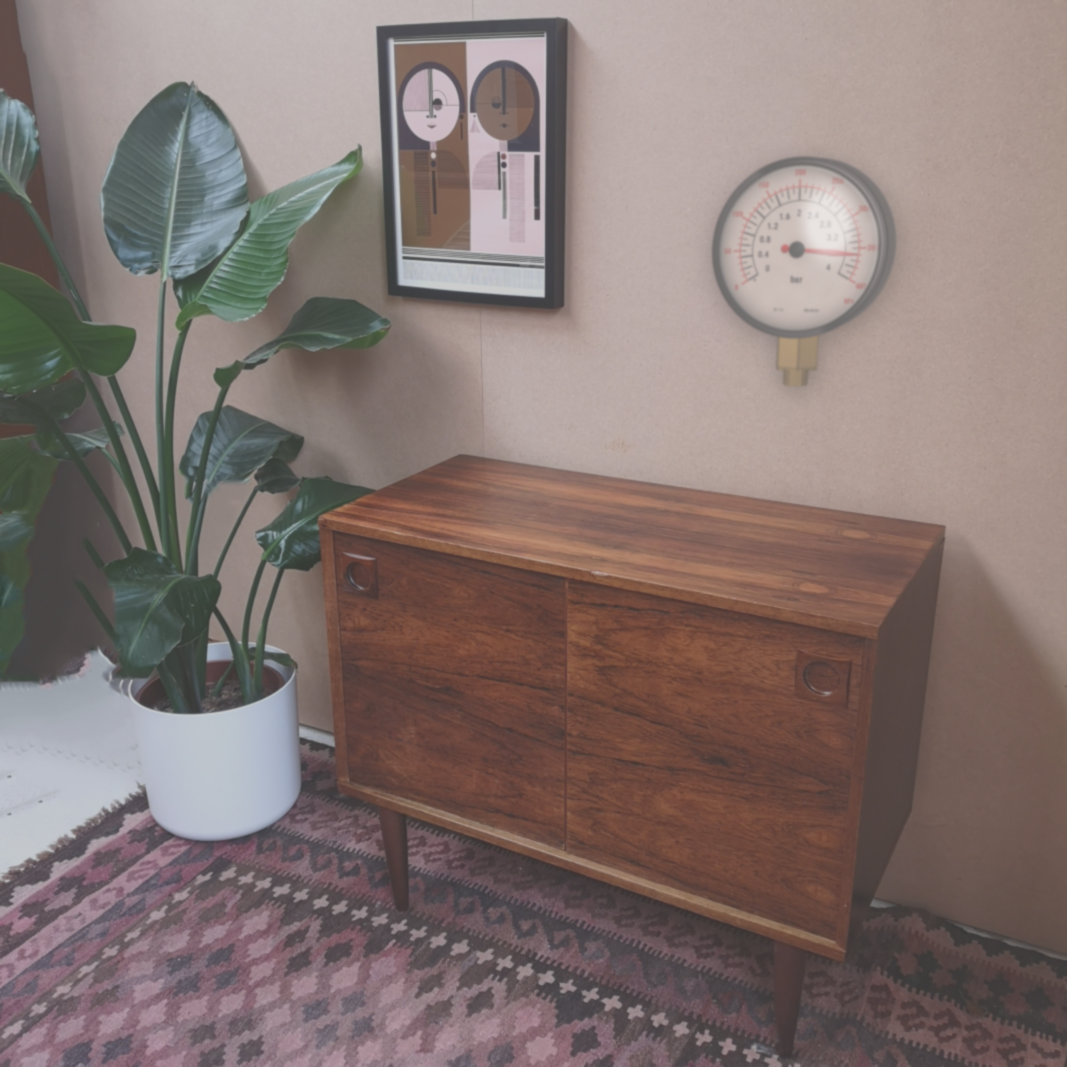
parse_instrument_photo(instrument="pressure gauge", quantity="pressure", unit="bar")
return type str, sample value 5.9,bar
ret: 3.6,bar
